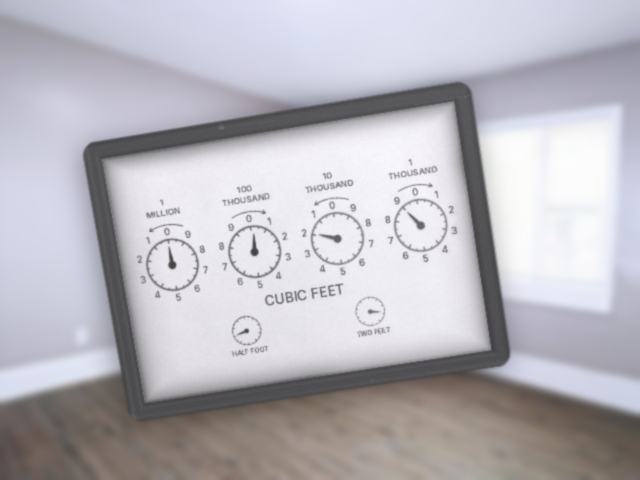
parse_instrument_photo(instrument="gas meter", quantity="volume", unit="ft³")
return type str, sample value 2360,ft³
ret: 1900,ft³
